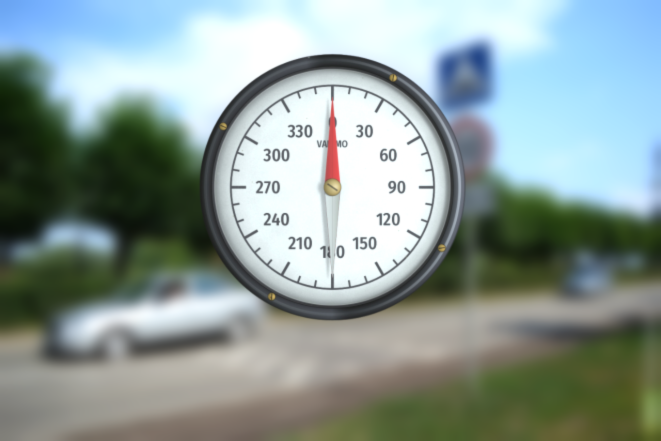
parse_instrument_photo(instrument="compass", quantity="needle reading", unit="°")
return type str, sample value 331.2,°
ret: 0,°
